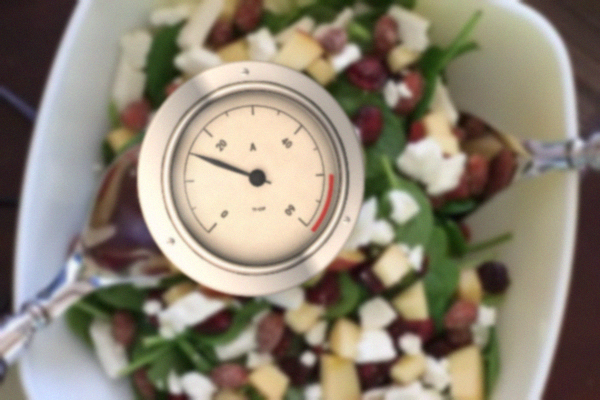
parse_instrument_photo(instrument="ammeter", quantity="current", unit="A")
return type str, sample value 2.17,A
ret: 15,A
